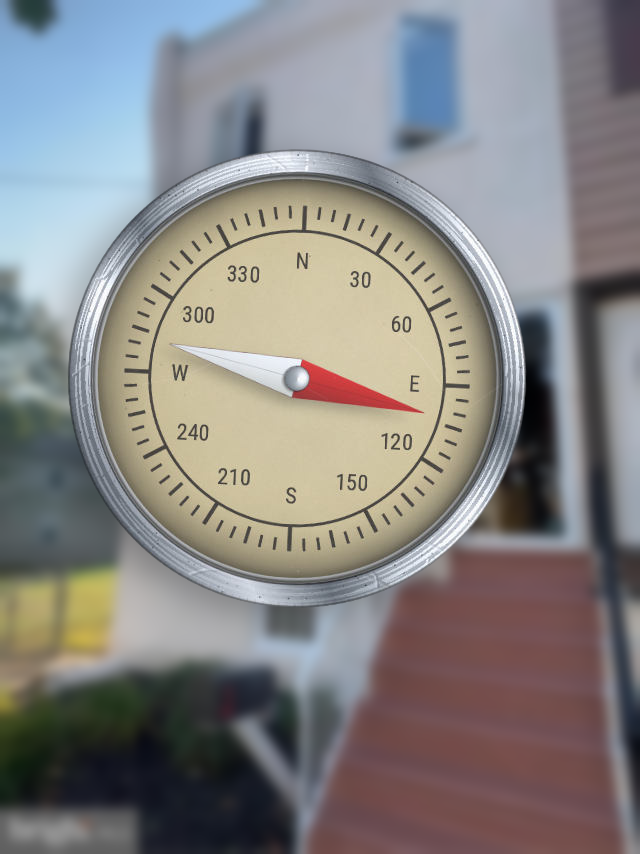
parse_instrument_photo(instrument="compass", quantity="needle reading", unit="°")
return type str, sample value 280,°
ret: 102.5,°
